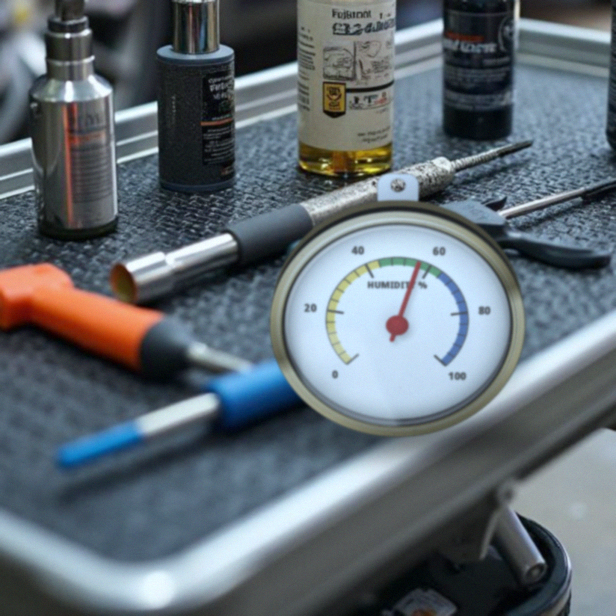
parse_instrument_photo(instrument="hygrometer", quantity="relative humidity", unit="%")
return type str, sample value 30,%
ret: 56,%
